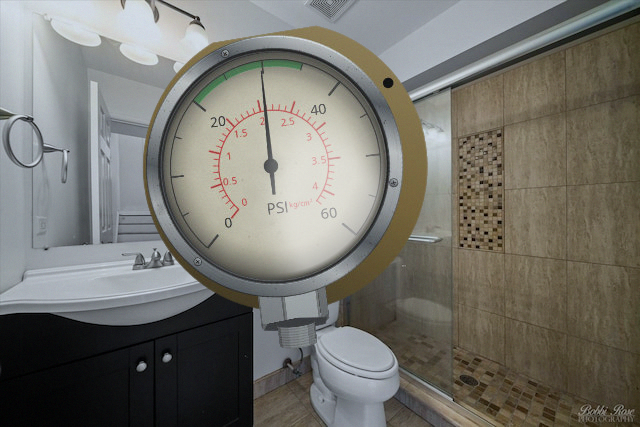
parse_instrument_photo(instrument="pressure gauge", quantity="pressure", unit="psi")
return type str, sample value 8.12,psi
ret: 30,psi
